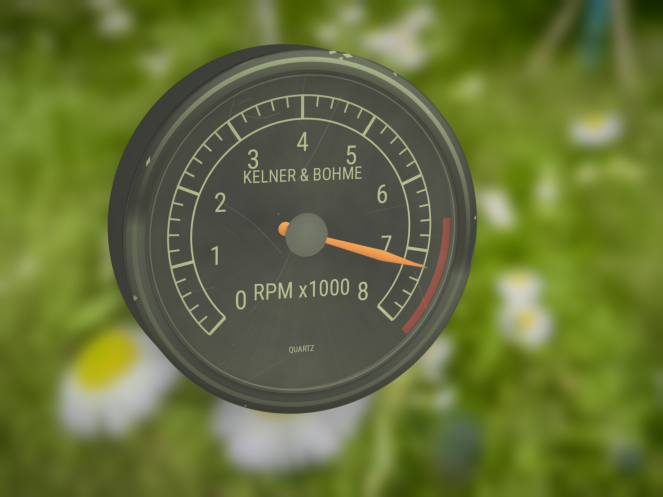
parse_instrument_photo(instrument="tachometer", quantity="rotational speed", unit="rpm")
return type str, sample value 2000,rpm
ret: 7200,rpm
